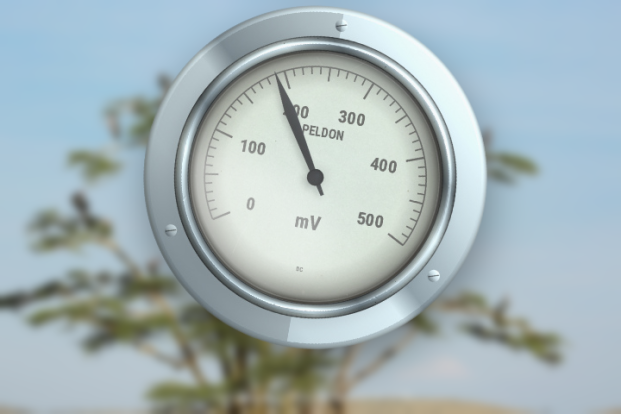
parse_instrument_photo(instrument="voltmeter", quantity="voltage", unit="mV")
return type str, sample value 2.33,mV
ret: 190,mV
